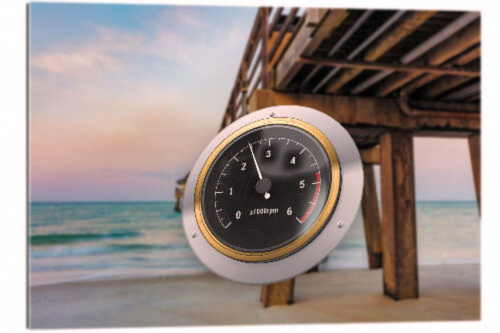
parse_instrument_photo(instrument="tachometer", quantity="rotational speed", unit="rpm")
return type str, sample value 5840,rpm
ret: 2500,rpm
